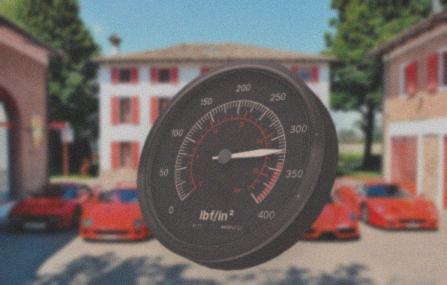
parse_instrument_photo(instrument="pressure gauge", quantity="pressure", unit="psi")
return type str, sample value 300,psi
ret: 325,psi
